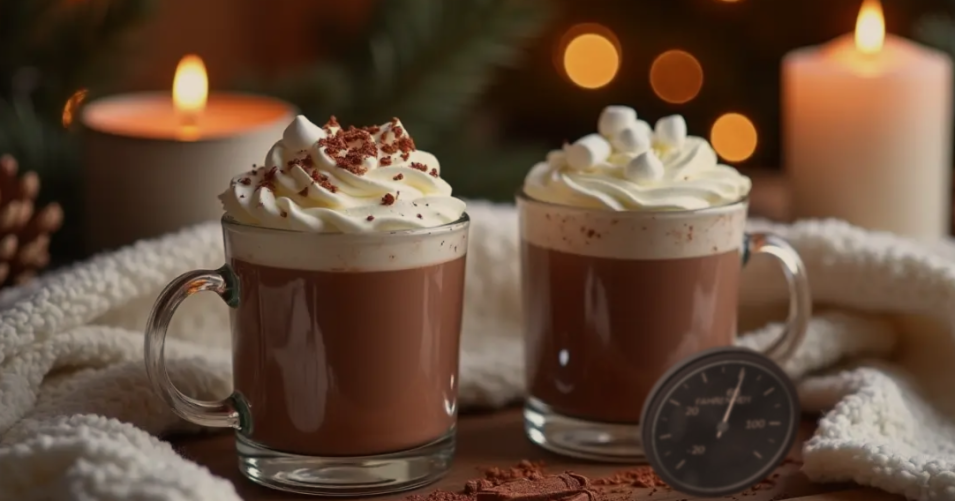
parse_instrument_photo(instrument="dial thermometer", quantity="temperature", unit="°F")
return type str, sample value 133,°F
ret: 60,°F
